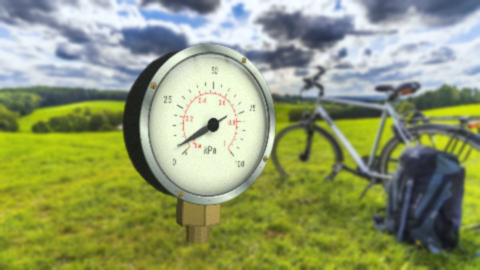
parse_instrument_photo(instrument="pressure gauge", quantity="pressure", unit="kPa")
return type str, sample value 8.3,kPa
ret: 5,kPa
